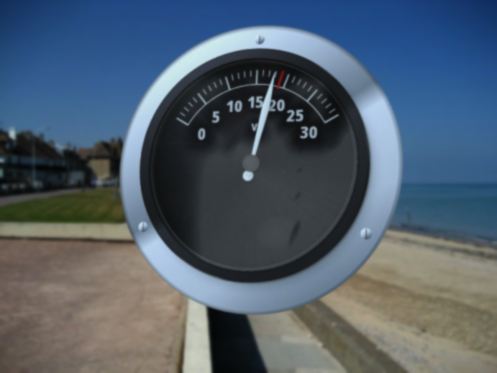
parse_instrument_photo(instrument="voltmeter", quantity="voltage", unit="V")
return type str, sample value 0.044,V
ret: 18,V
